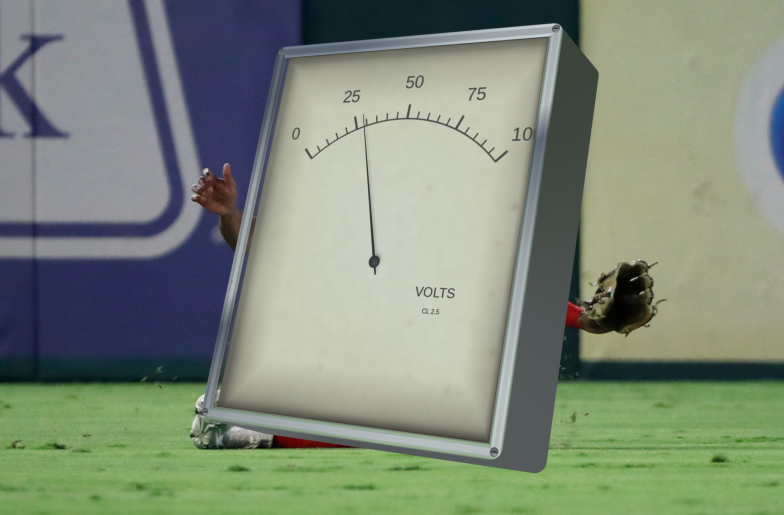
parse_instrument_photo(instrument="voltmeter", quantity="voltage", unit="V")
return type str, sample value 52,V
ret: 30,V
